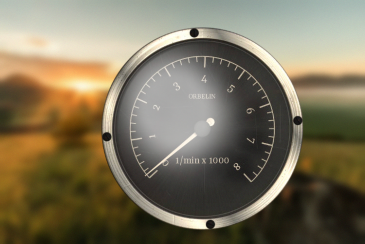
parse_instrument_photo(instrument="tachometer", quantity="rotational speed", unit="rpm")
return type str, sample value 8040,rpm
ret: 100,rpm
